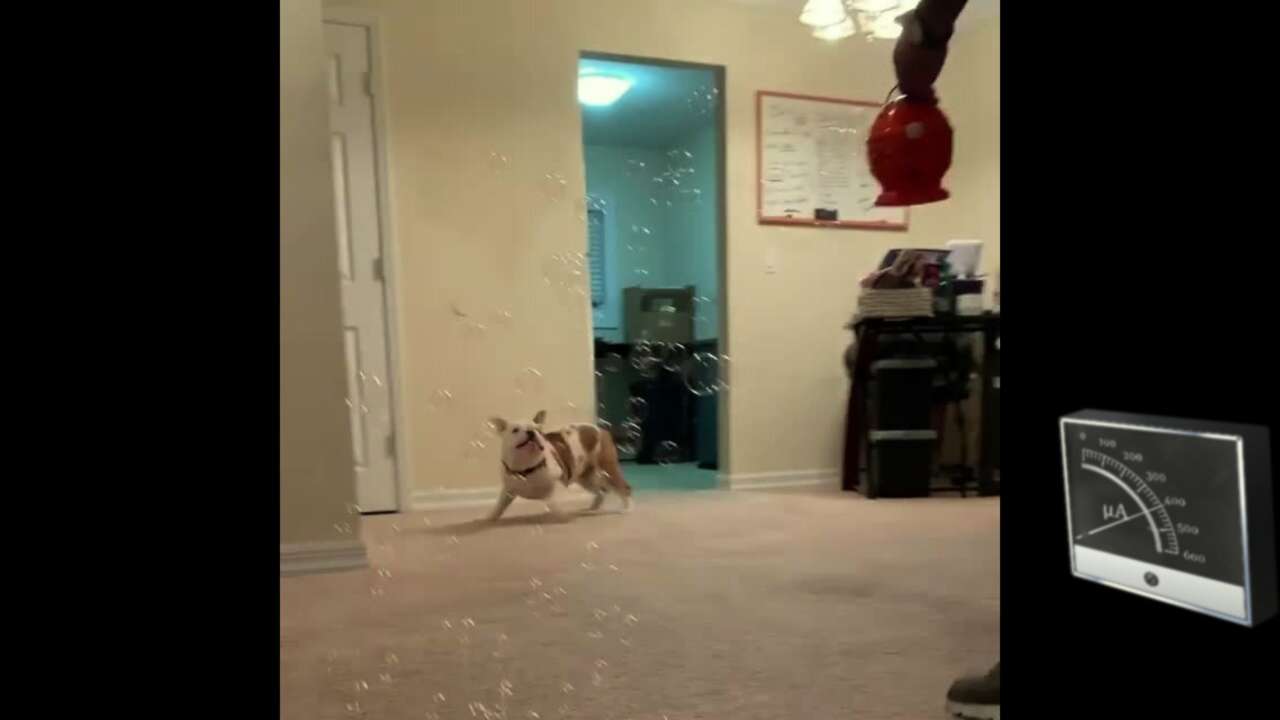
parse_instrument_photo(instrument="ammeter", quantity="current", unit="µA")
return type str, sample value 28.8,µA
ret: 400,µA
